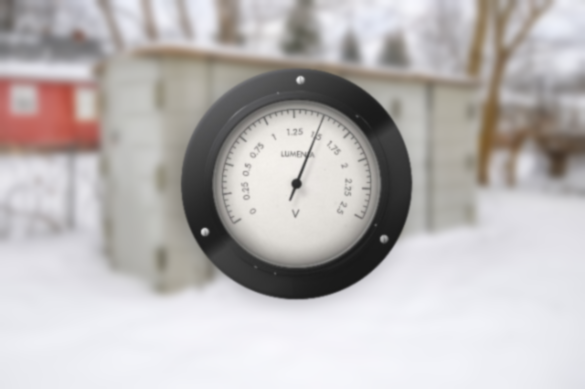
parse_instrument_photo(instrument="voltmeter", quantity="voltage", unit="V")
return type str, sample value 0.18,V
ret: 1.5,V
